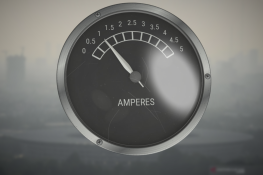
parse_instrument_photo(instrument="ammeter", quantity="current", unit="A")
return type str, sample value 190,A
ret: 1,A
